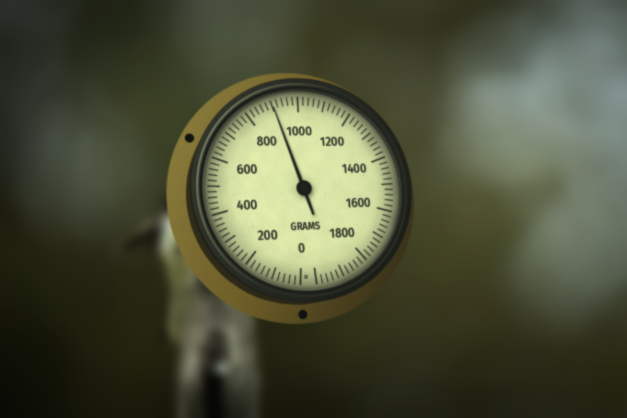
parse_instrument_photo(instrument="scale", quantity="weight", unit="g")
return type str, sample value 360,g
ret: 900,g
